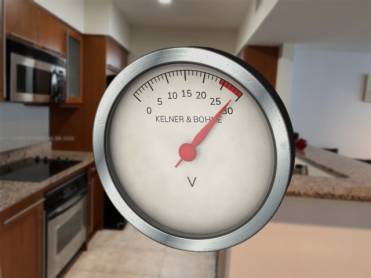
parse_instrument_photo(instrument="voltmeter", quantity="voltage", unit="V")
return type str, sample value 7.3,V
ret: 29,V
